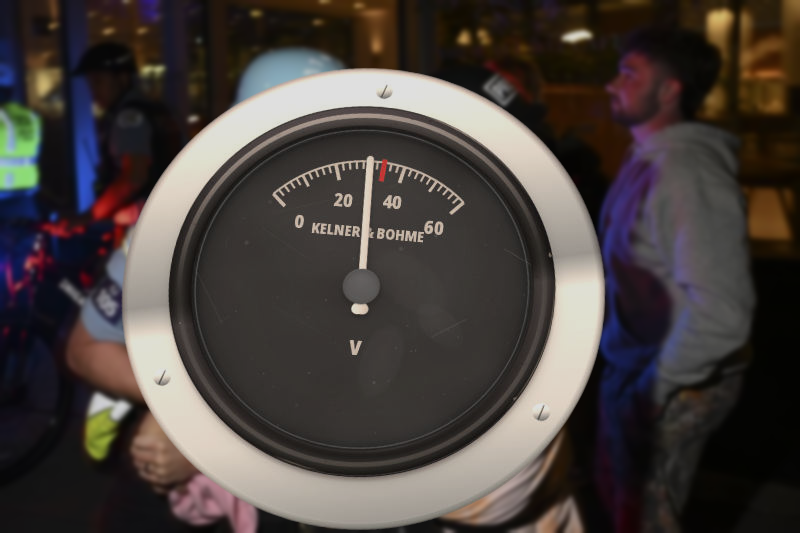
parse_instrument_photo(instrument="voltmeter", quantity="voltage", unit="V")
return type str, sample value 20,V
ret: 30,V
